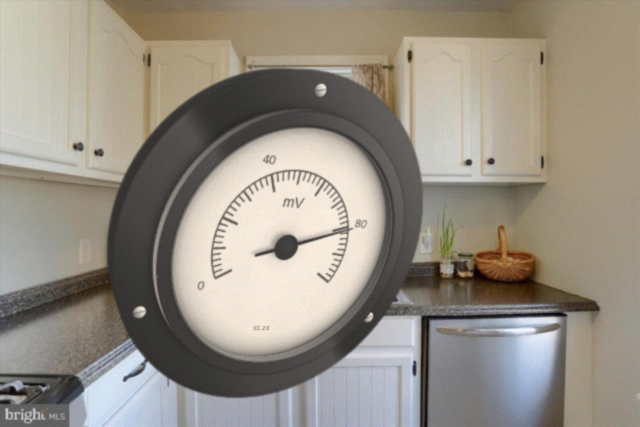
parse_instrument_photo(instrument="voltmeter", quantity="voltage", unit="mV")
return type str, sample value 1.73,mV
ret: 80,mV
